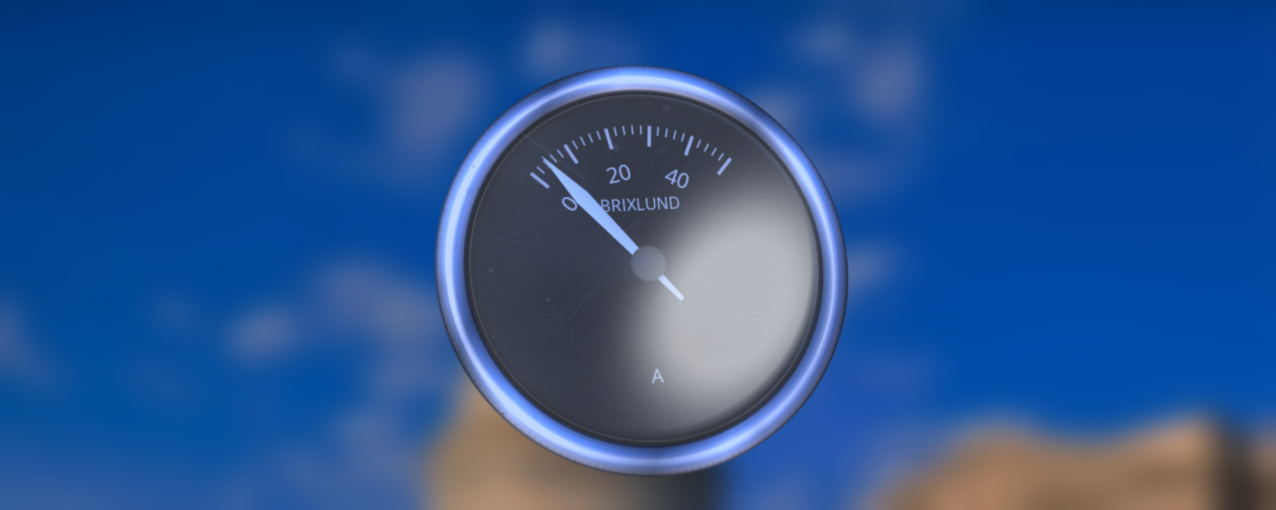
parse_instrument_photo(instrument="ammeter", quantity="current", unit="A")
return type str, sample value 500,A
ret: 4,A
